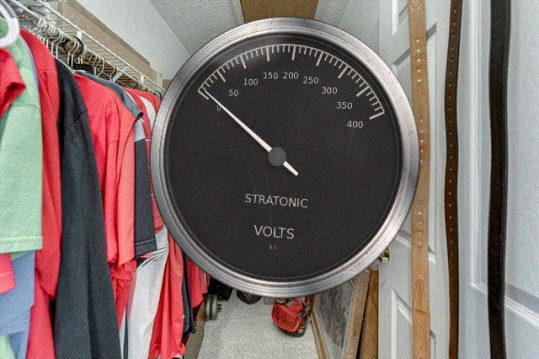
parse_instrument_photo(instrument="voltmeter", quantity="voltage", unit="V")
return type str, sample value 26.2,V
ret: 10,V
